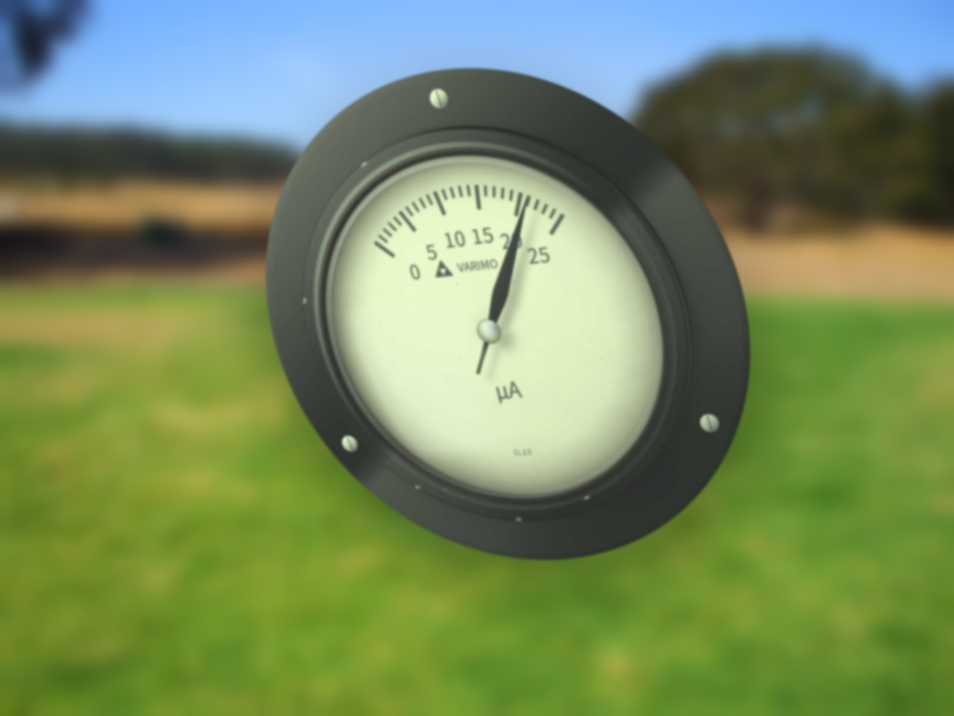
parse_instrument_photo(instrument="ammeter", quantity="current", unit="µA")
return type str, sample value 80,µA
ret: 21,µA
